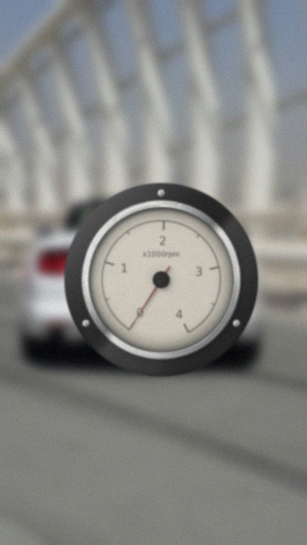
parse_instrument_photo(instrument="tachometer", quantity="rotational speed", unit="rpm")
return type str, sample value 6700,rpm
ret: 0,rpm
